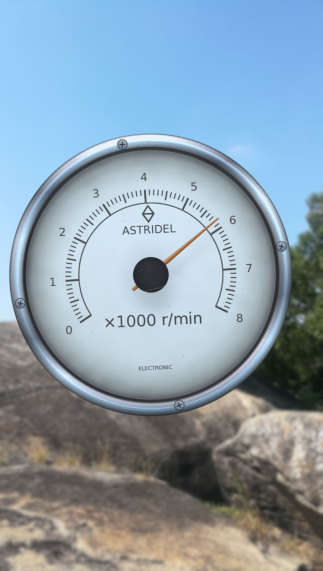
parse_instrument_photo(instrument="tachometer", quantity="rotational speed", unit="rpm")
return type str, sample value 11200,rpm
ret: 5800,rpm
